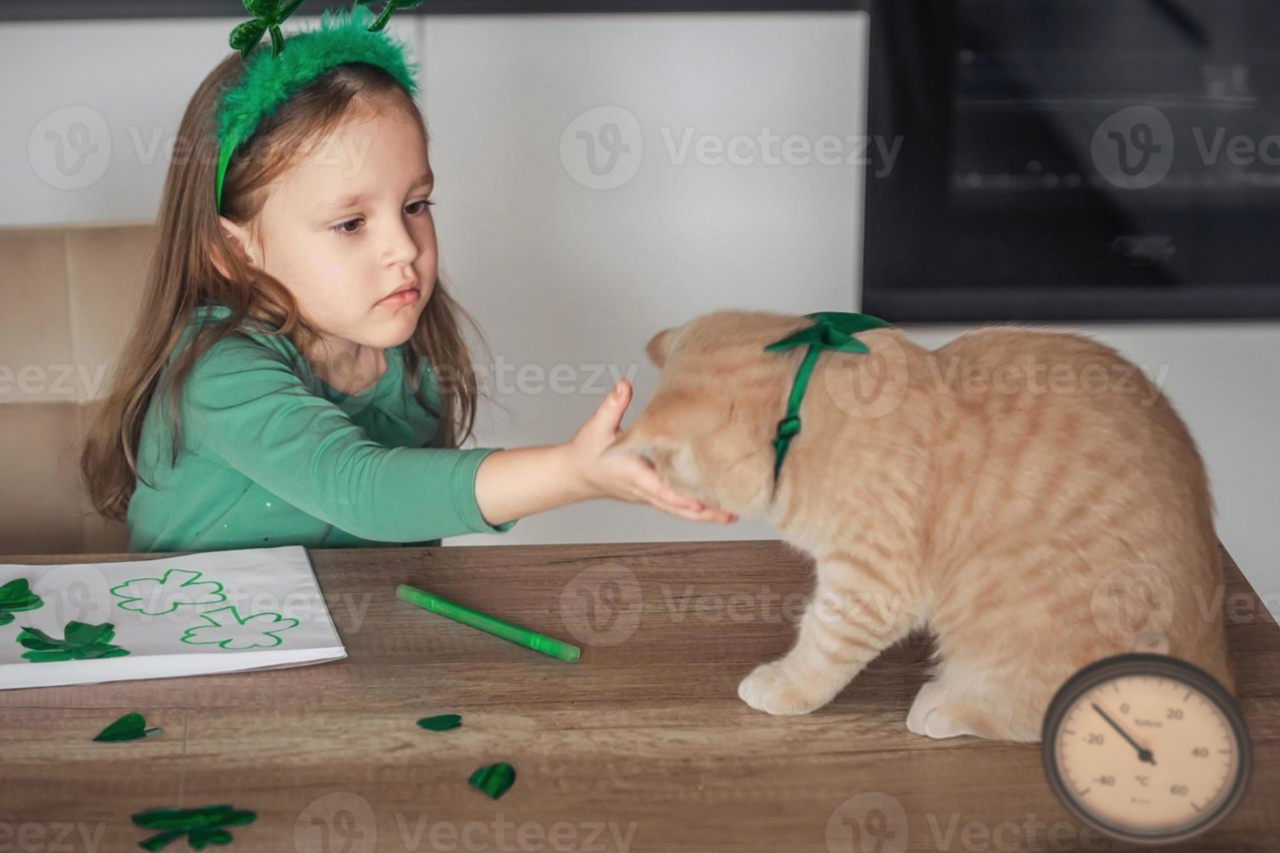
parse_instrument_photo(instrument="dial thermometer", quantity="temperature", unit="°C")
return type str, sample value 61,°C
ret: -8,°C
